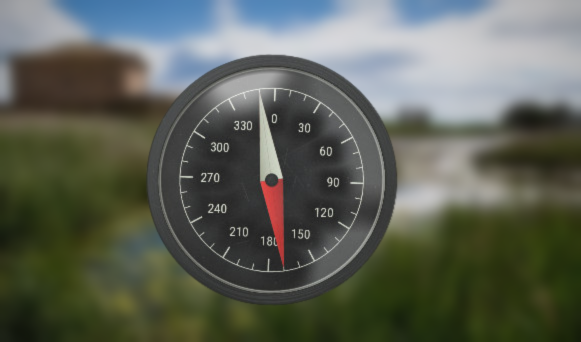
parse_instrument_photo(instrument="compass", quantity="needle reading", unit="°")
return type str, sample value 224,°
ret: 170,°
